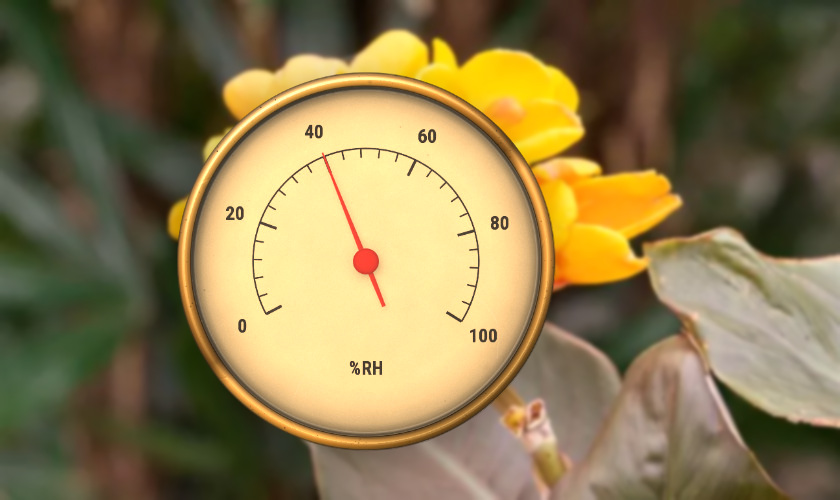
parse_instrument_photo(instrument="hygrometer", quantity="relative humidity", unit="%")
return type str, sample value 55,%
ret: 40,%
